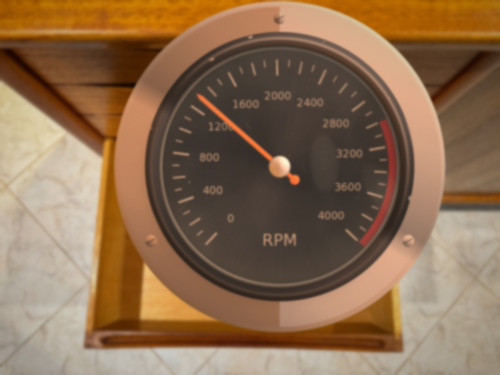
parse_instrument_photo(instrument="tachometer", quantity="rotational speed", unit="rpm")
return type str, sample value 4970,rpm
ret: 1300,rpm
